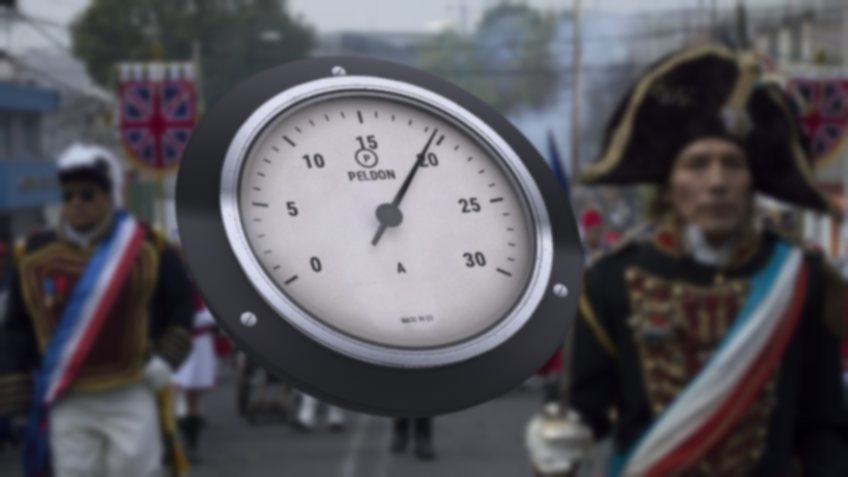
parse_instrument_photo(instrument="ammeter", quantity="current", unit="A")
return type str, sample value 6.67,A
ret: 19.5,A
